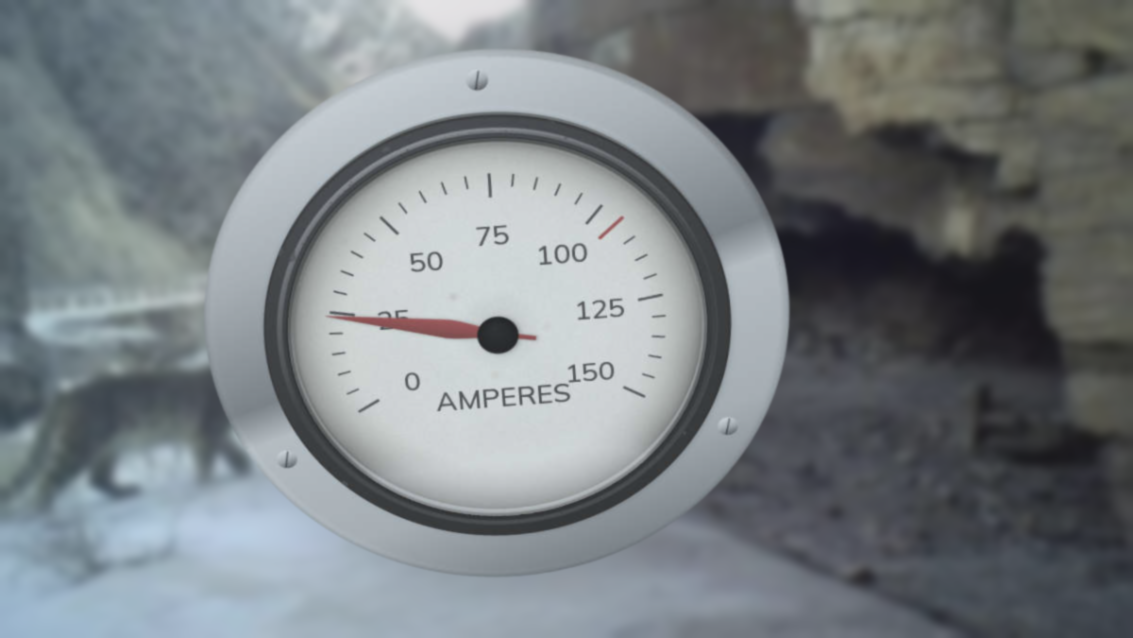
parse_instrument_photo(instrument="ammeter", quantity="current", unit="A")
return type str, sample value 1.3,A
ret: 25,A
